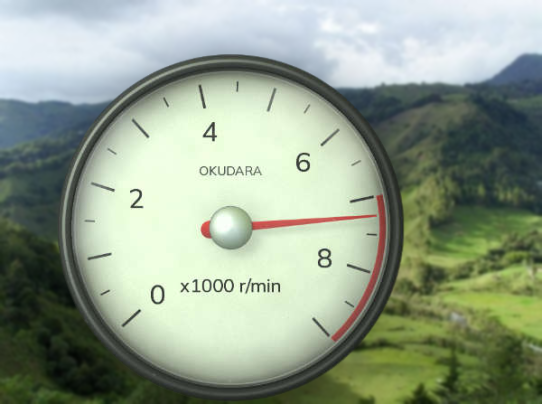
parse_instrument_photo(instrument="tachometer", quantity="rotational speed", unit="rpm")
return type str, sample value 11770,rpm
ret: 7250,rpm
